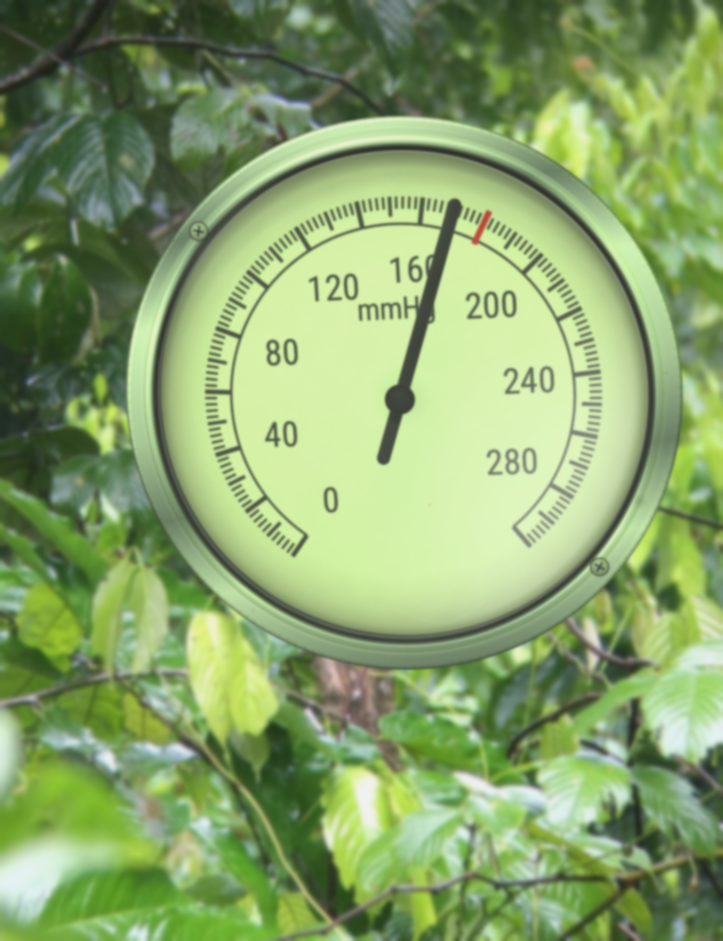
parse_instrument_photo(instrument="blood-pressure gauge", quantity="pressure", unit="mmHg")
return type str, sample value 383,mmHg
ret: 170,mmHg
